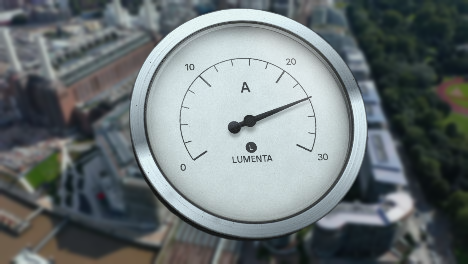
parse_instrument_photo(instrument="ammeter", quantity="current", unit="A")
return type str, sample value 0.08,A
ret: 24,A
